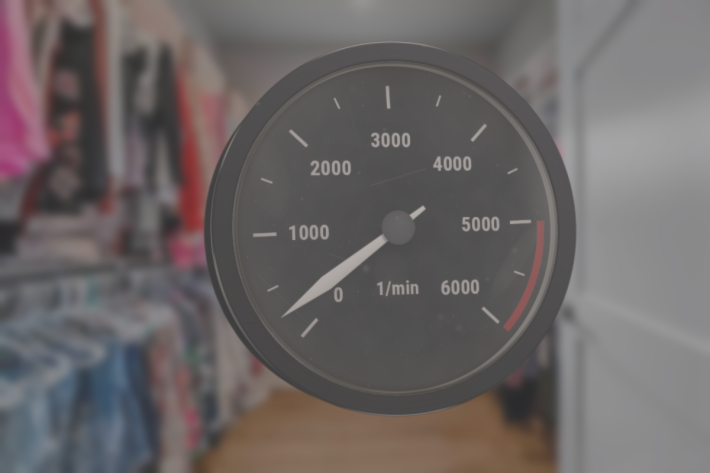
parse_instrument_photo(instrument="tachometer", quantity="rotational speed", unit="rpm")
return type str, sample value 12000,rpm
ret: 250,rpm
